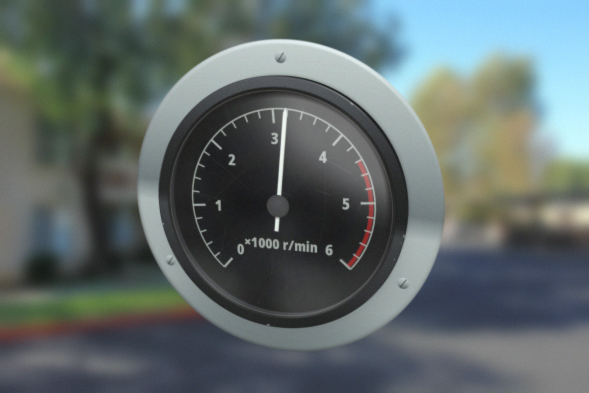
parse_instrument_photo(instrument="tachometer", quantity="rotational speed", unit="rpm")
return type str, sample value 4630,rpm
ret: 3200,rpm
